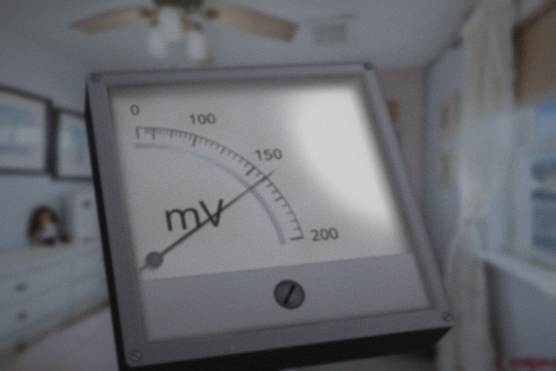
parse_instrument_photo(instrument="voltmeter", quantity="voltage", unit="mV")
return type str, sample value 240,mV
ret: 160,mV
